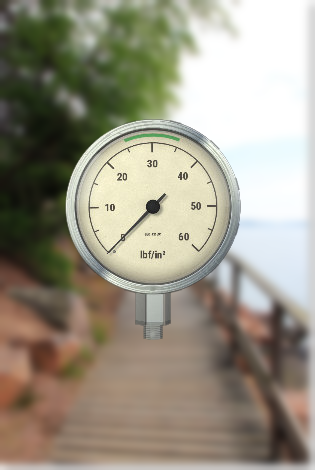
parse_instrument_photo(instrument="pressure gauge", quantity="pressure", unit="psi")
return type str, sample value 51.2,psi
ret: 0,psi
